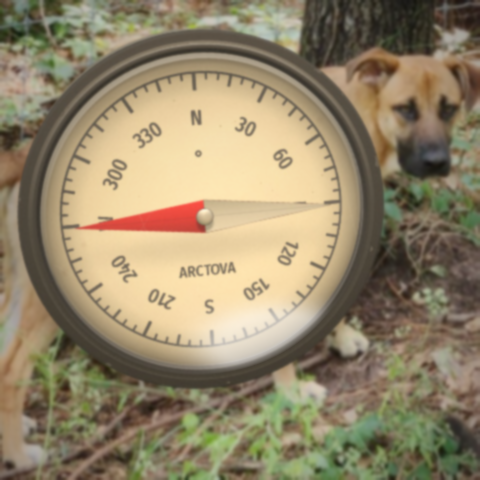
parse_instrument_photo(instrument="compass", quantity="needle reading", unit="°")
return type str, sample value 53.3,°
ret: 270,°
